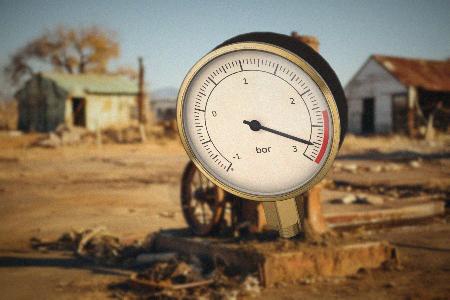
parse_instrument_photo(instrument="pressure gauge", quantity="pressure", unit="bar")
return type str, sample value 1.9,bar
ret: 2.75,bar
